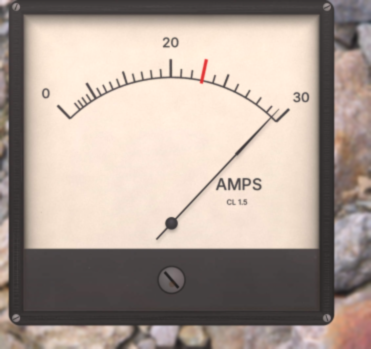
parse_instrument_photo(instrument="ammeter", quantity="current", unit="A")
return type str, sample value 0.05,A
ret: 29.5,A
